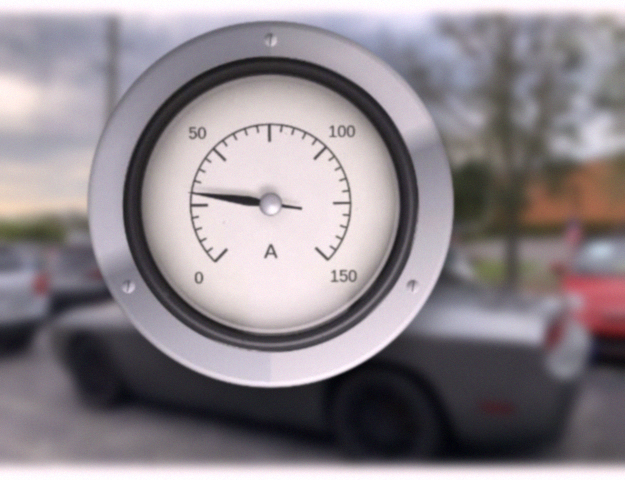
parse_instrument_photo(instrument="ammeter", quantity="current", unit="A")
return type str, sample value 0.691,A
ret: 30,A
